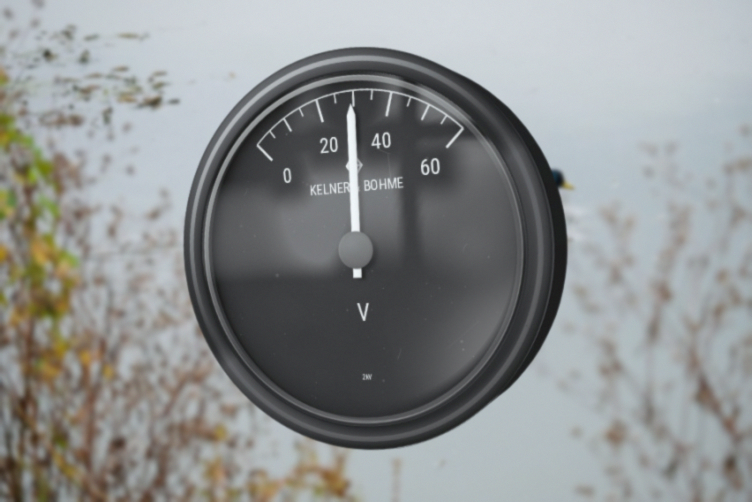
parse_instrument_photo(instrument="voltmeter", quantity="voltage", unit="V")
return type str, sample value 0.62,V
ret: 30,V
